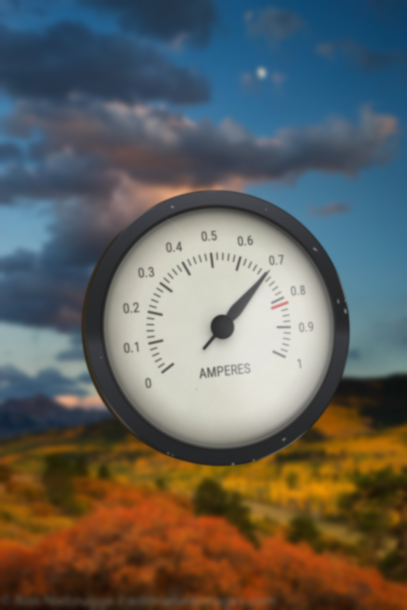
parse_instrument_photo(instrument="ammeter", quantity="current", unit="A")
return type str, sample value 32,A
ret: 0.7,A
